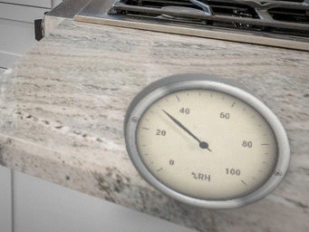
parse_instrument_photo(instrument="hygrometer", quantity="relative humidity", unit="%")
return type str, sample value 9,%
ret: 32,%
